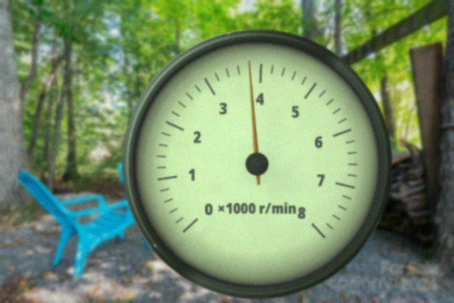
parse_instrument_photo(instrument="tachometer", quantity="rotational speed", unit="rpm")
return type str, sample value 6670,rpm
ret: 3800,rpm
